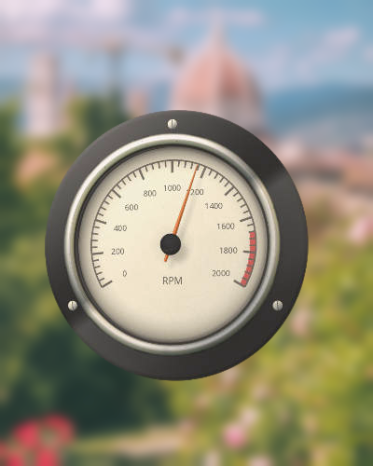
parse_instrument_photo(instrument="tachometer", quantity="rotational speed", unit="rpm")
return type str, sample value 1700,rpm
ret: 1160,rpm
